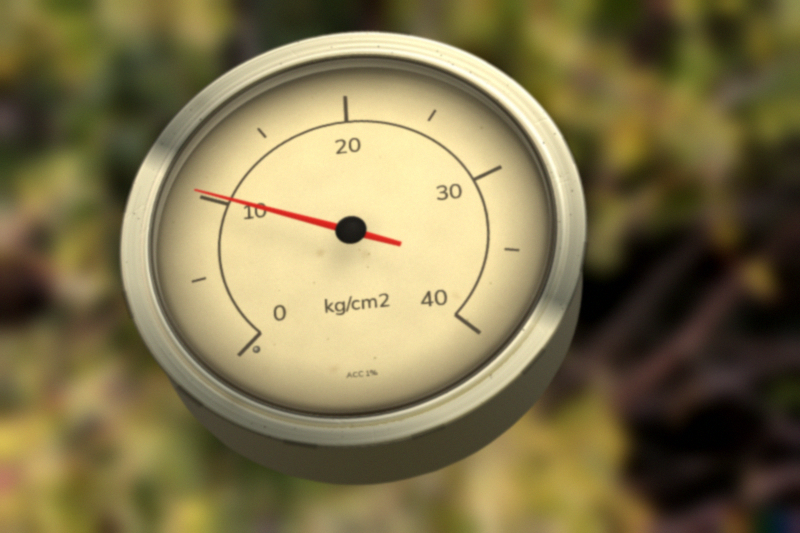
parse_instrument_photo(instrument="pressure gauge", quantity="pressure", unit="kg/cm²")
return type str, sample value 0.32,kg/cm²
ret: 10,kg/cm²
